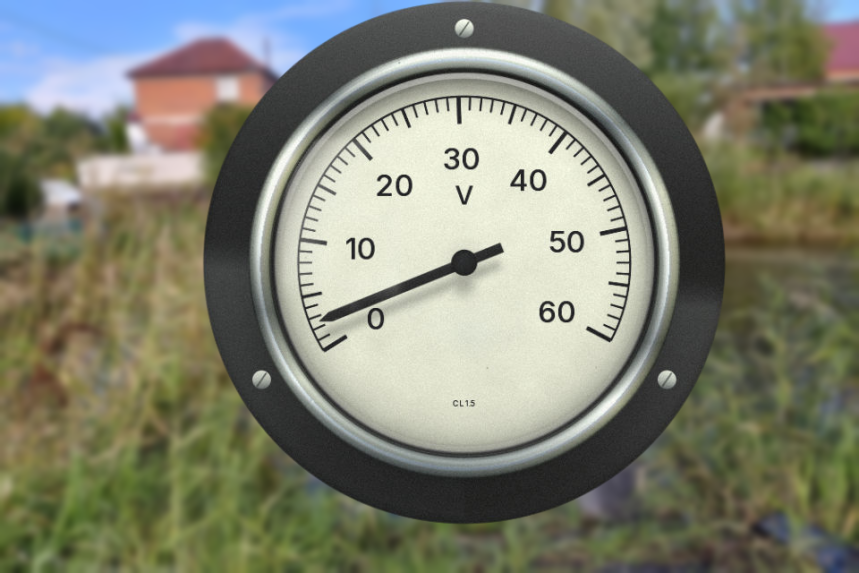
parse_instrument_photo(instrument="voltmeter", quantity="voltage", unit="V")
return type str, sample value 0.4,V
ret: 2.5,V
